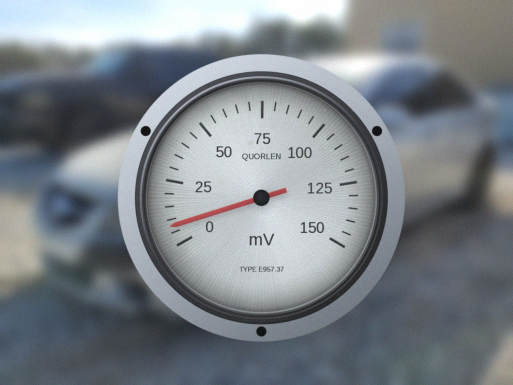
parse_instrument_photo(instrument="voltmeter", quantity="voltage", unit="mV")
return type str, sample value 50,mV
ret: 7.5,mV
